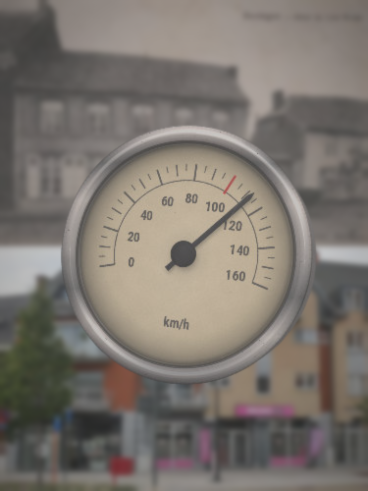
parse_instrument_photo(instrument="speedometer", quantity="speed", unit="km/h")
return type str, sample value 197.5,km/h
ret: 112.5,km/h
